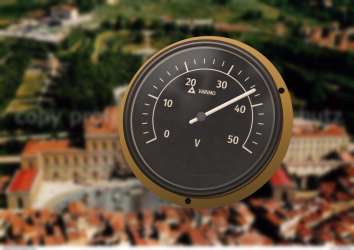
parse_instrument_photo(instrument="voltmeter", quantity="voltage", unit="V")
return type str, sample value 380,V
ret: 37,V
